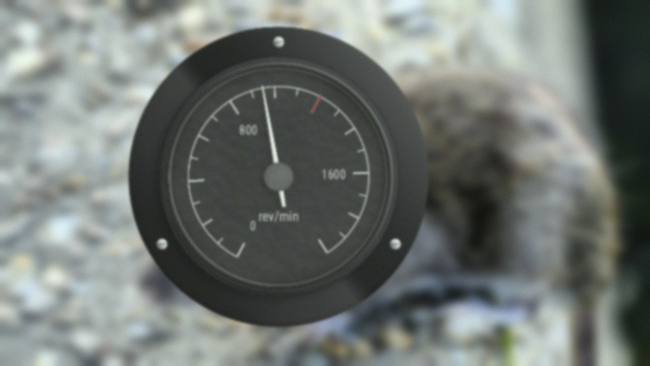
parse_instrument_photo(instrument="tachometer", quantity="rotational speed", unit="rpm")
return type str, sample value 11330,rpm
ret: 950,rpm
